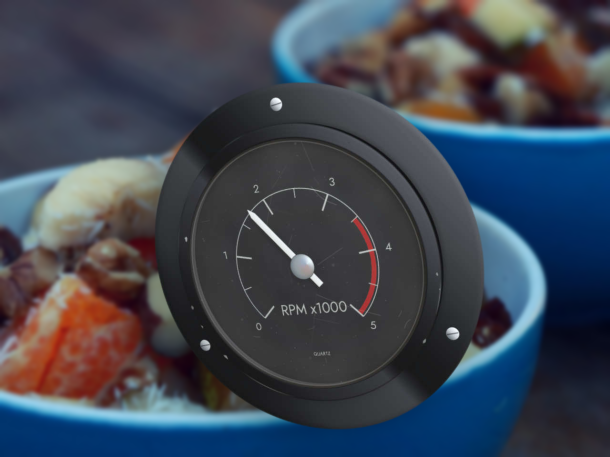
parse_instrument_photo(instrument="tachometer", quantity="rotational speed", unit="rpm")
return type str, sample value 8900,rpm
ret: 1750,rpm
